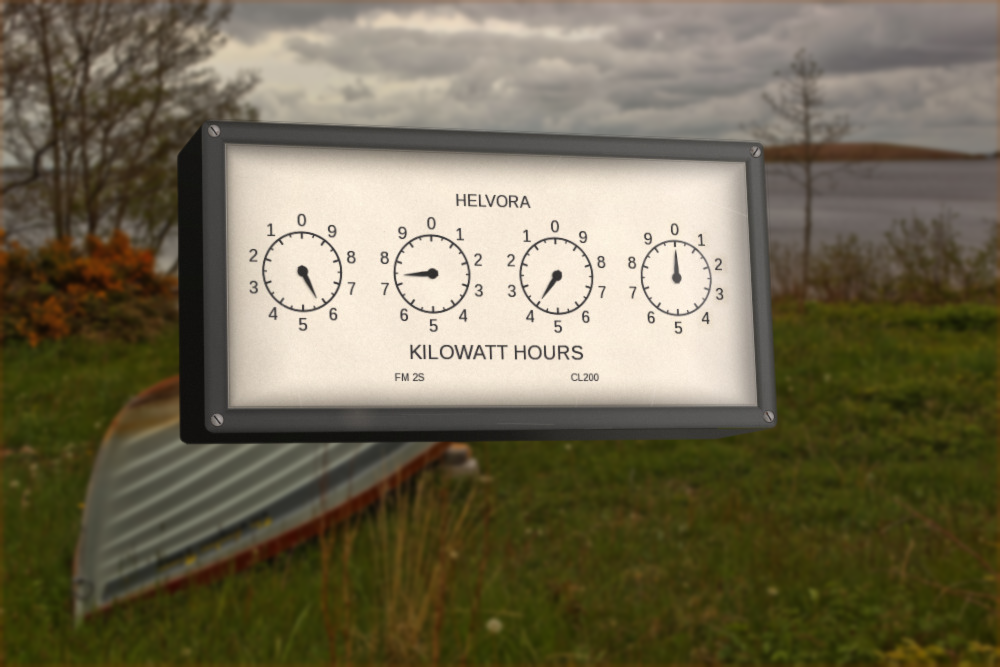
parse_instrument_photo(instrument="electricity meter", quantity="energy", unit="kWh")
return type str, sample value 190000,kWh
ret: 5740,kWh
